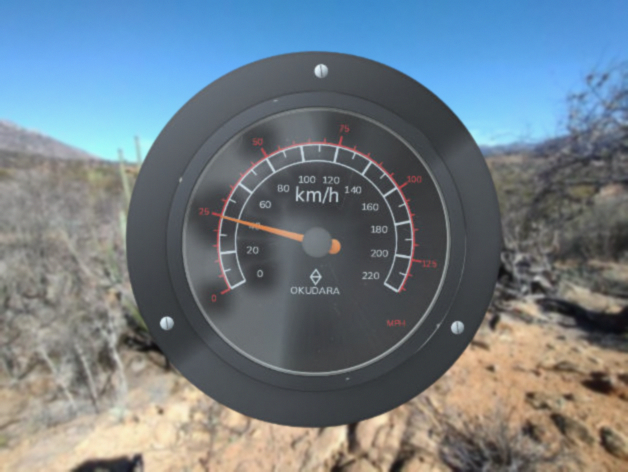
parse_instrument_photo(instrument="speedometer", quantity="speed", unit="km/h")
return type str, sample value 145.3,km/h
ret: 40,km/h
